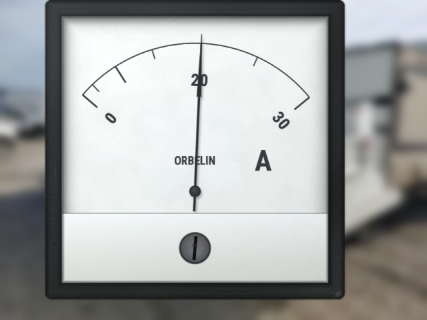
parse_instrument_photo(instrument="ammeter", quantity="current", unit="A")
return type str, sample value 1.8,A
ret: 20,A
